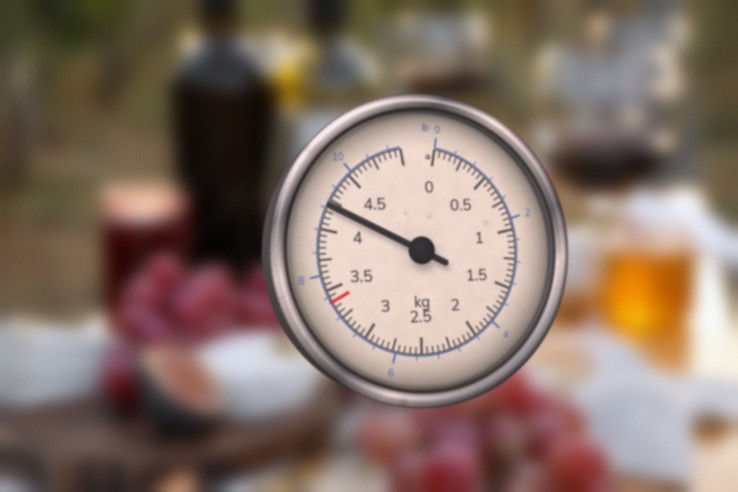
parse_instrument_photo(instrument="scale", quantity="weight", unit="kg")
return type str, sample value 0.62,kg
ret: 4.2,kg
